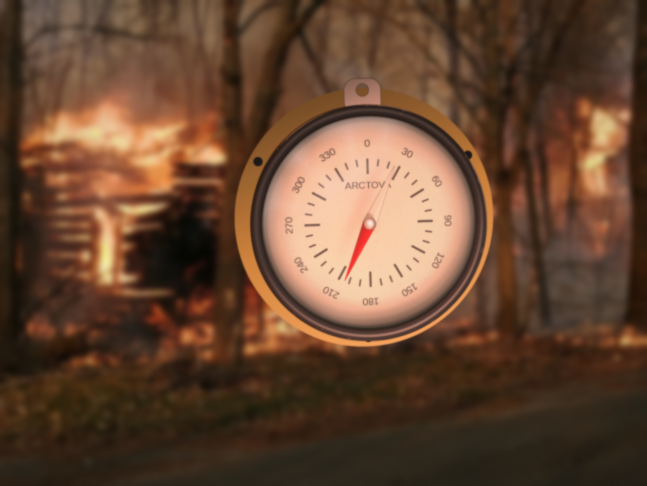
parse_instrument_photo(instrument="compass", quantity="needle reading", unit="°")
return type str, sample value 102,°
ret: 205,°
